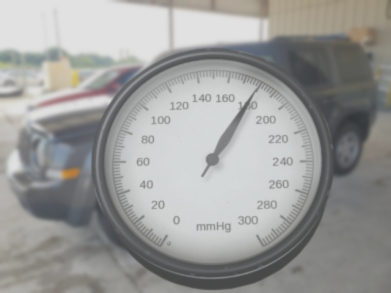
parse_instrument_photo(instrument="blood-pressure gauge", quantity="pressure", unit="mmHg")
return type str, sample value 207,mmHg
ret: 180,mmHg
